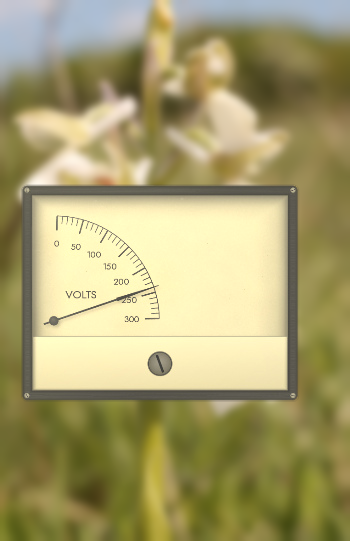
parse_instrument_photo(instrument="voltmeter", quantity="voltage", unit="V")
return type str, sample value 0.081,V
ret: 240,V
